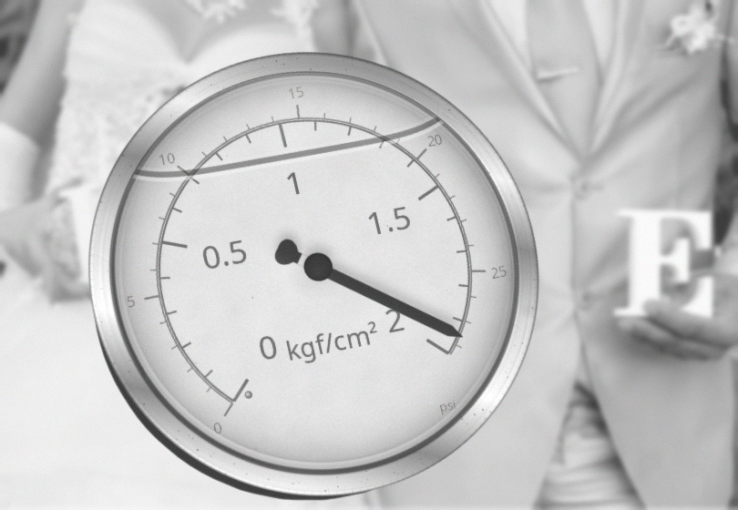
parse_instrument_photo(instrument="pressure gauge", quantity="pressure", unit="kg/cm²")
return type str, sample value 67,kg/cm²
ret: 1.95,kg/cm²
